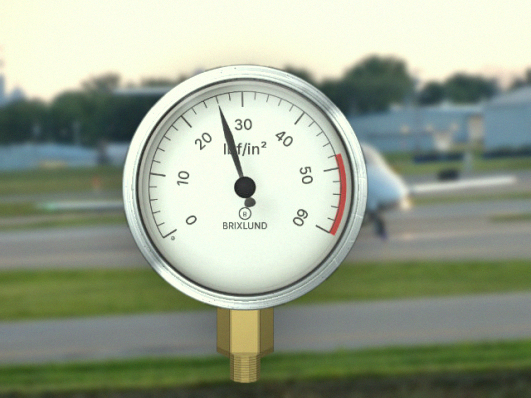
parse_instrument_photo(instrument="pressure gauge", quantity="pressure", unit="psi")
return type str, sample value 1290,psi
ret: 26,psi
